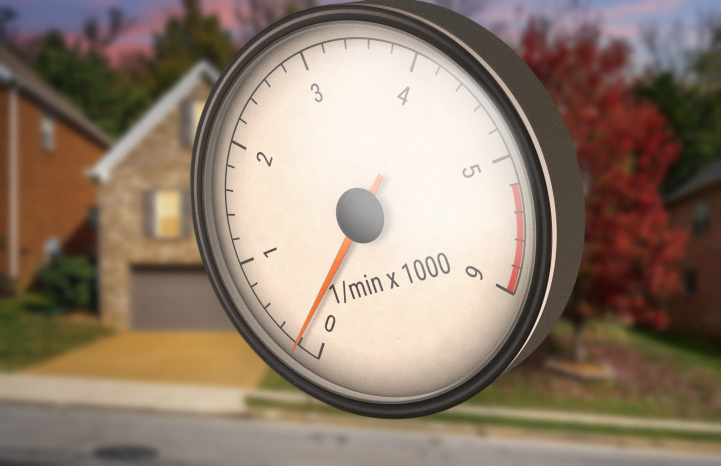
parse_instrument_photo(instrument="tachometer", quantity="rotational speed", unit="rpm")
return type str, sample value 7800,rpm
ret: 200,rpm
